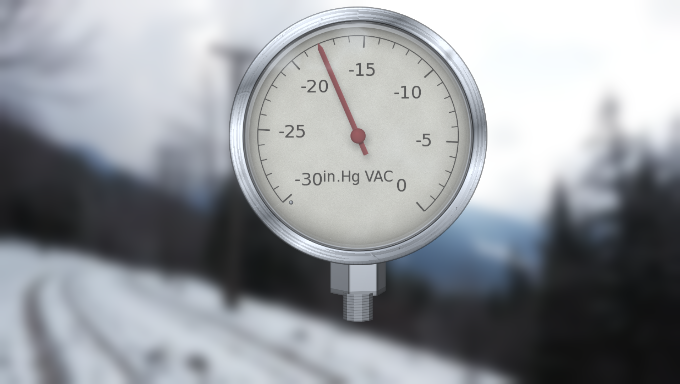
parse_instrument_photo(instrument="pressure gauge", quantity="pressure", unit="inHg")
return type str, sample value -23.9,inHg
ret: -18,inHg
